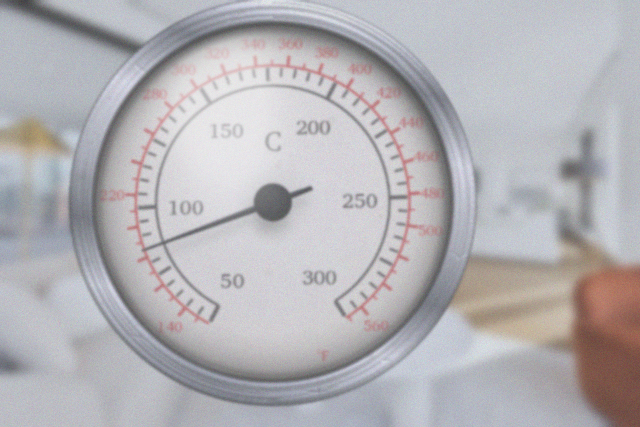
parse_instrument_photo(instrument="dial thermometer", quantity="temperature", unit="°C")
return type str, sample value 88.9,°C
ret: 85,°C
